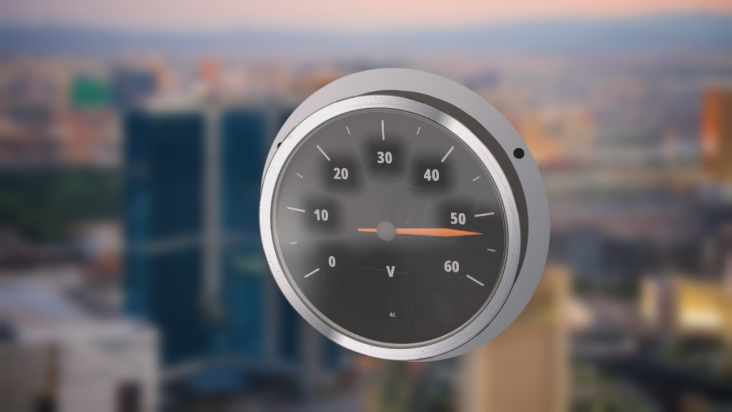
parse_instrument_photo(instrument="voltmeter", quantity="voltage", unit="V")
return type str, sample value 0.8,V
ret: 52.5,V
